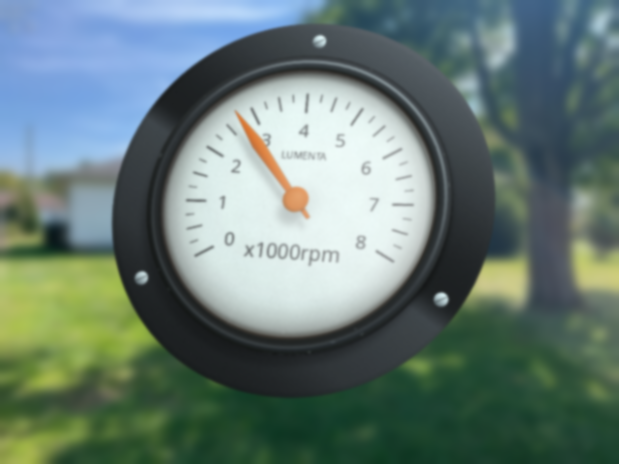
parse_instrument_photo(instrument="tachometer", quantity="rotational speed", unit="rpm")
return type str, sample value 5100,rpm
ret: 2750,rpm
